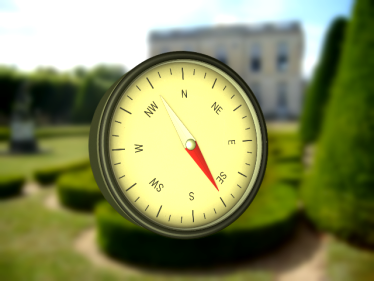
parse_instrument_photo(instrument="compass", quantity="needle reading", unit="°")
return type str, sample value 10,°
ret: 150,°
